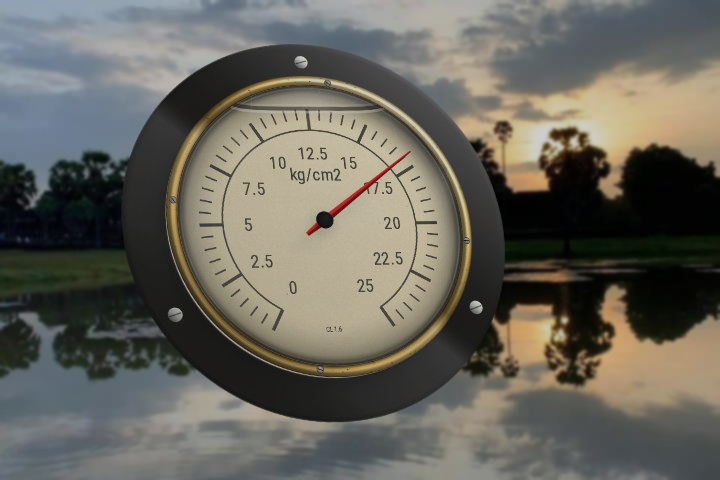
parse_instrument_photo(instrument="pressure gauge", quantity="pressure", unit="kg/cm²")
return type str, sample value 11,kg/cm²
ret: 17,kg/cm²
